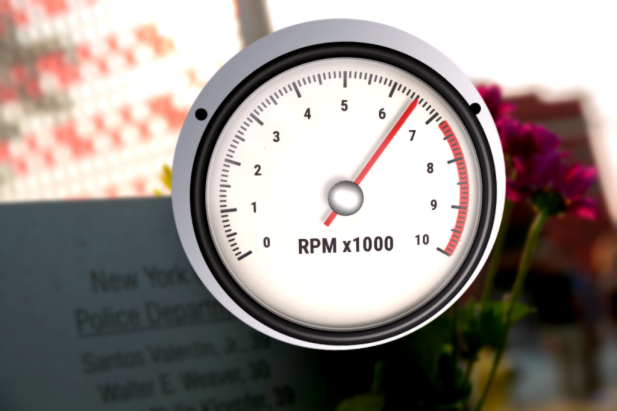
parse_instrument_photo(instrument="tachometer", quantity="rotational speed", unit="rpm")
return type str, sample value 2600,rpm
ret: 6500,rpm
